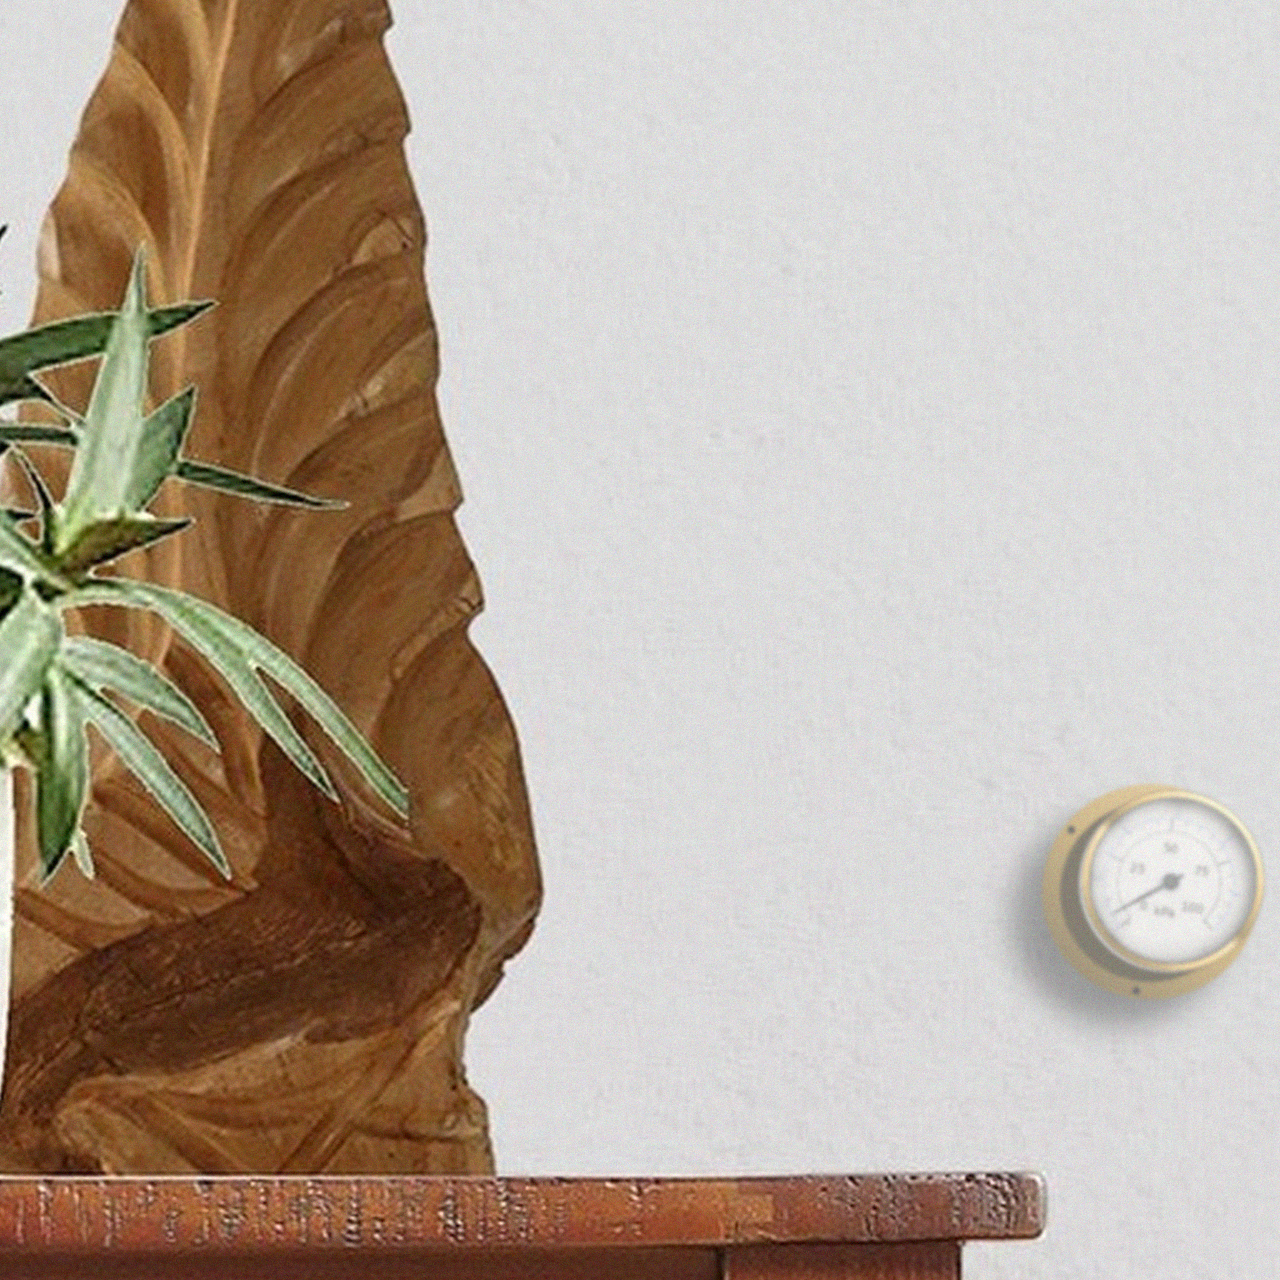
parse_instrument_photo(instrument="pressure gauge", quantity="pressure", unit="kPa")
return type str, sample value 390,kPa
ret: 5,kPa
